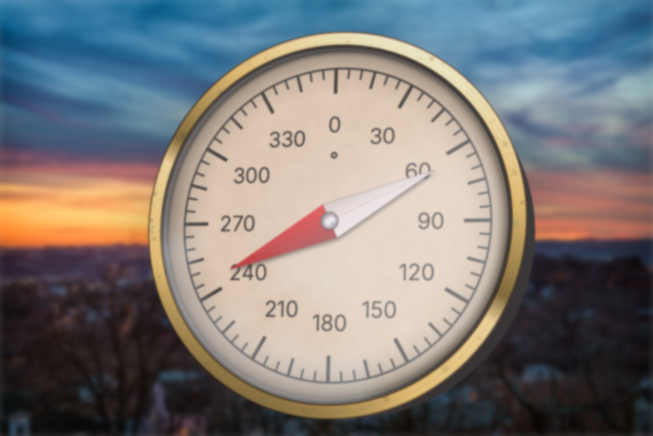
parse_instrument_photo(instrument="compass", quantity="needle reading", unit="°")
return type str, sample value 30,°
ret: 245,°
